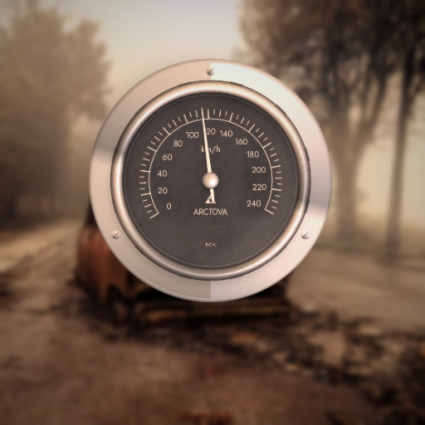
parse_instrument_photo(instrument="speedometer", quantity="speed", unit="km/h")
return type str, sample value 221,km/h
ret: 115,km/h
